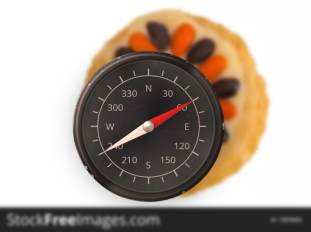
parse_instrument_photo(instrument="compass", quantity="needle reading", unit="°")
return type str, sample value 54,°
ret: 60,°
